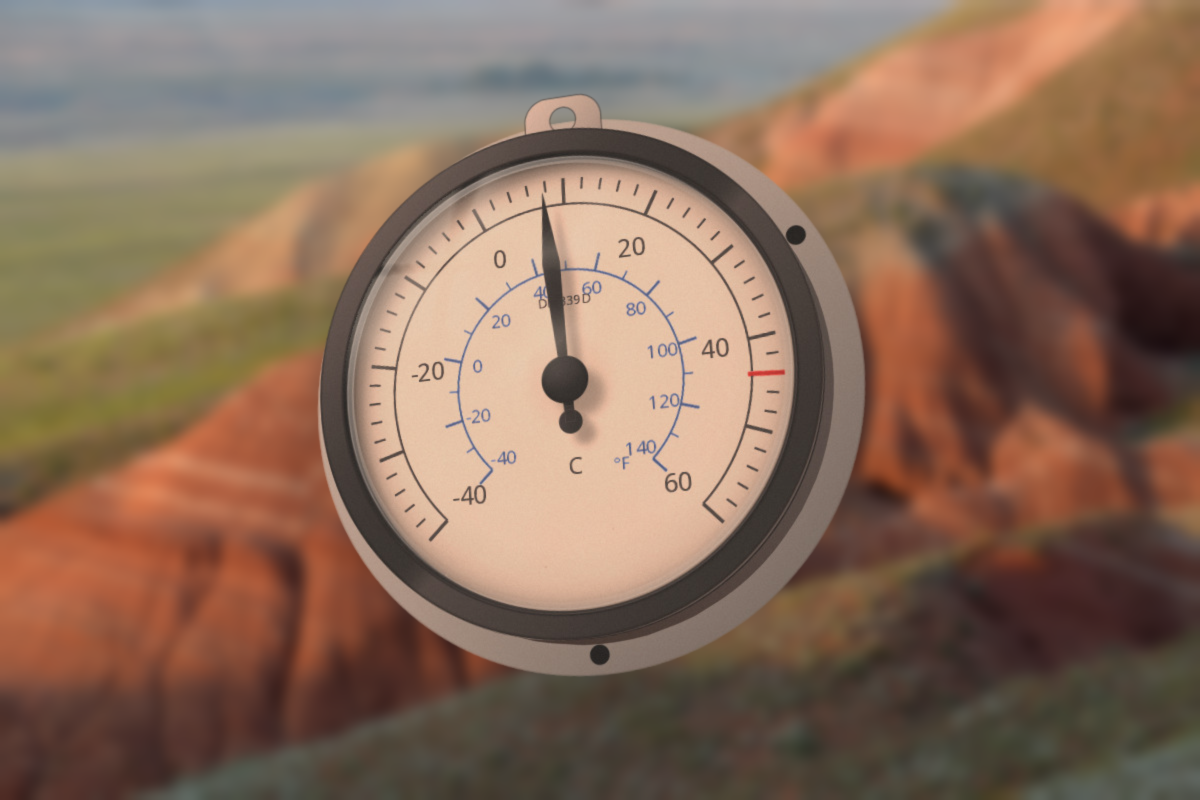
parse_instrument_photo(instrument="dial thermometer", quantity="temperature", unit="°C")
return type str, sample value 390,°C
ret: 8,°C
